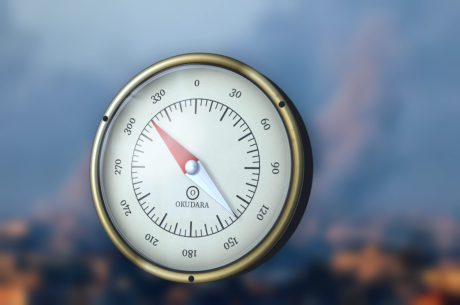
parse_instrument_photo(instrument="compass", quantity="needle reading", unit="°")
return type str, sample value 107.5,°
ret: 315,°
